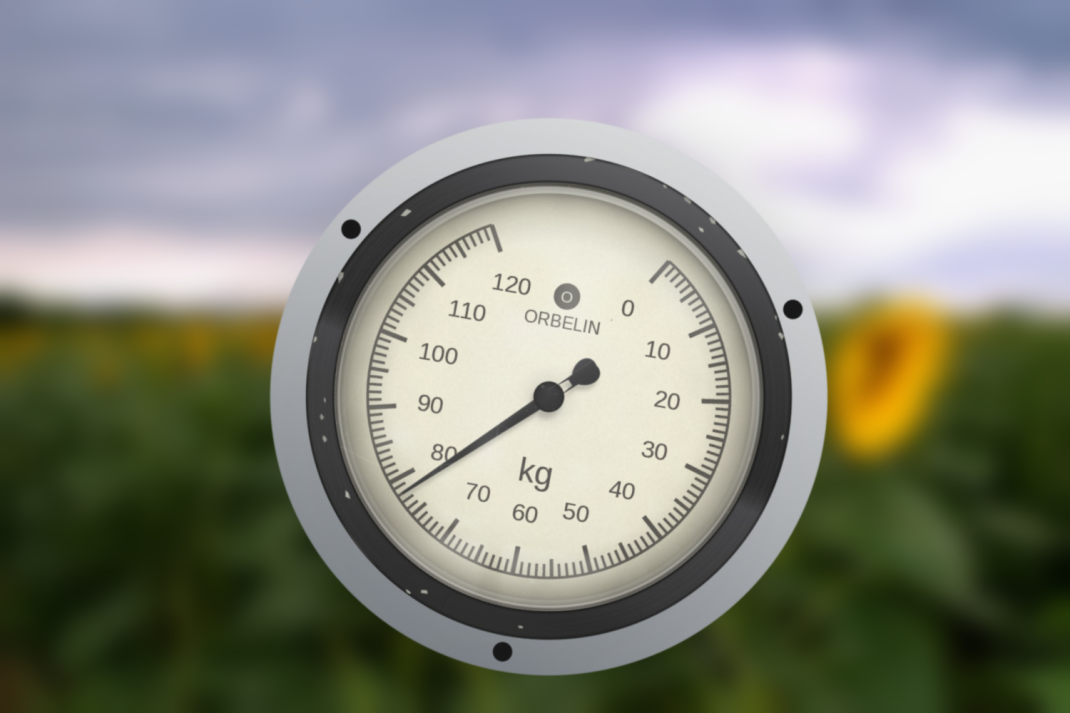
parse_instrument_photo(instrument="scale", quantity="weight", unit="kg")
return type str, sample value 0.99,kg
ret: 78,kg
